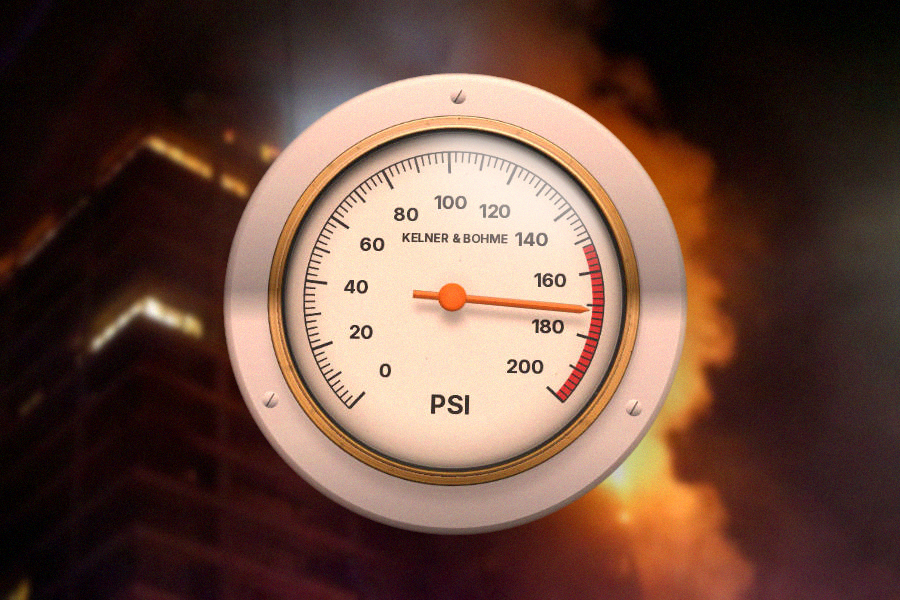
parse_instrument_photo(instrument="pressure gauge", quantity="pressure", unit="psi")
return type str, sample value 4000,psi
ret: 172,psi
